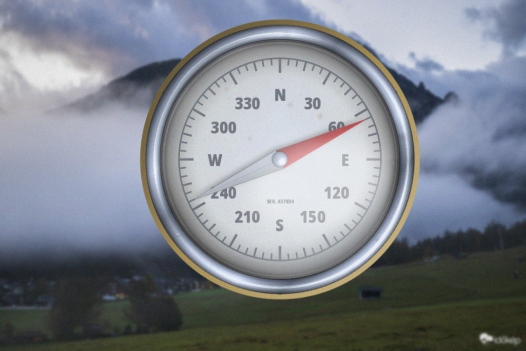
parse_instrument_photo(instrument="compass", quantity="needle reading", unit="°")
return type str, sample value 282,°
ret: 65,°
